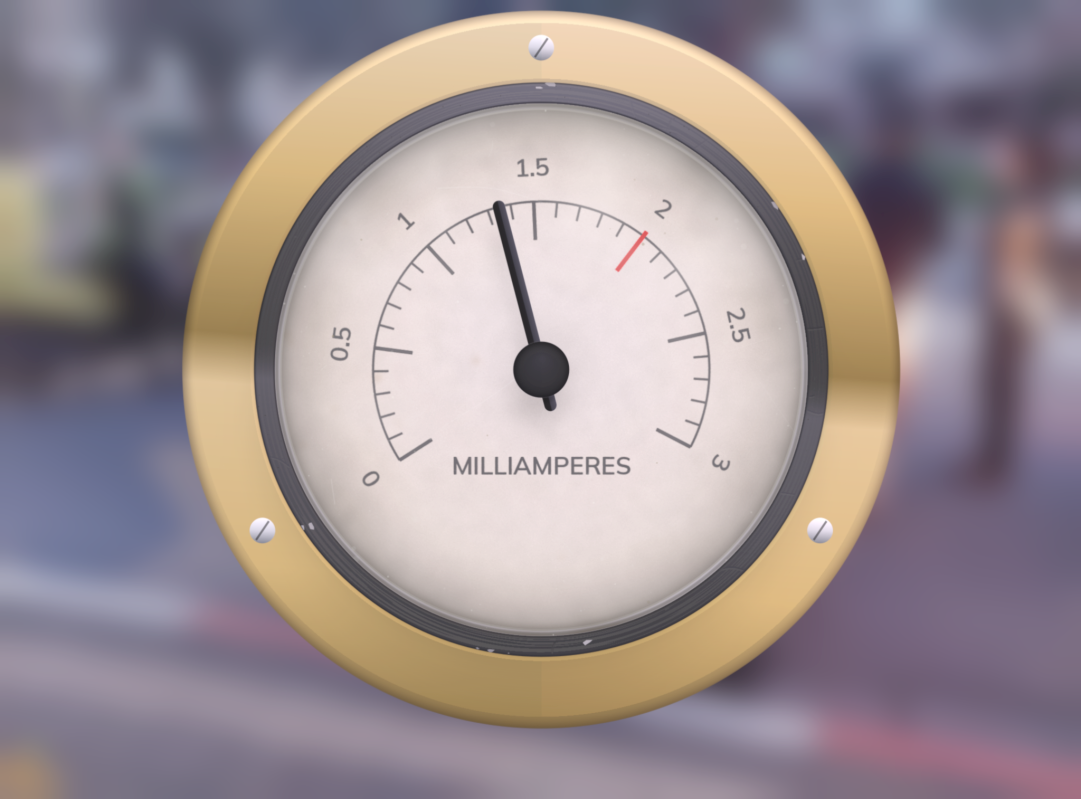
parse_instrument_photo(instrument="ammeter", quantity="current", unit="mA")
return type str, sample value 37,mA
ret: 1.35,mA
